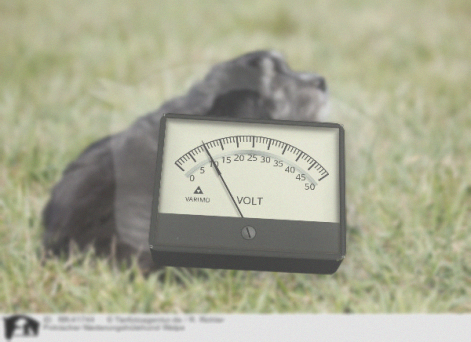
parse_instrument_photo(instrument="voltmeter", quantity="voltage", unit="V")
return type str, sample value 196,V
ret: 10,V
